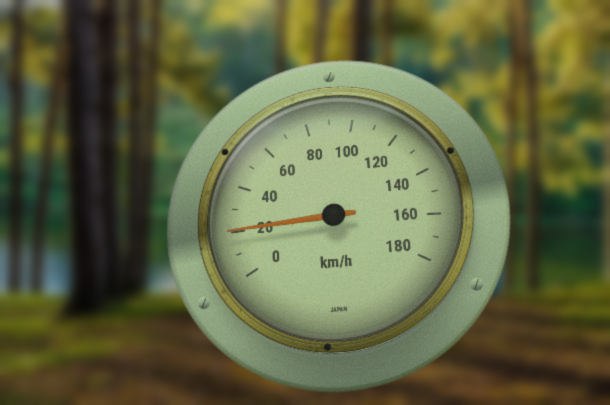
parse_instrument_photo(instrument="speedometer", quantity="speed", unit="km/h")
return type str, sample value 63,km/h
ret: 20,km/h
